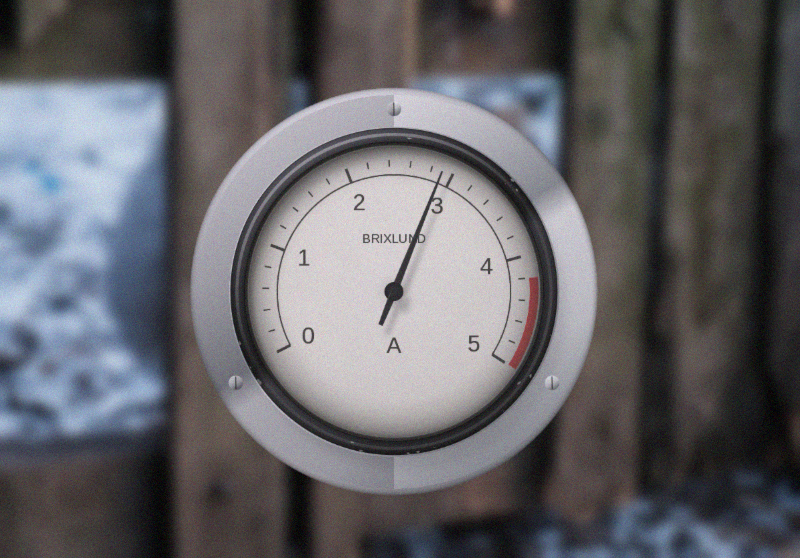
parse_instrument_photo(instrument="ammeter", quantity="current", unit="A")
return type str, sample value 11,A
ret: 2.9,A
